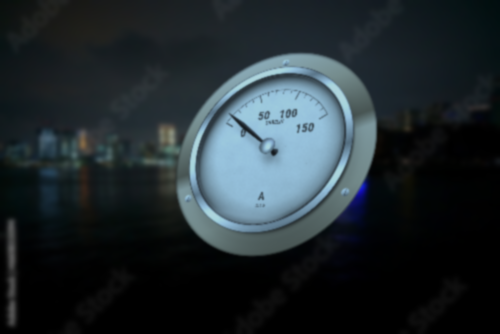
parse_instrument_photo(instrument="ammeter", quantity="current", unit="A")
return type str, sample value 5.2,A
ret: 10,A
